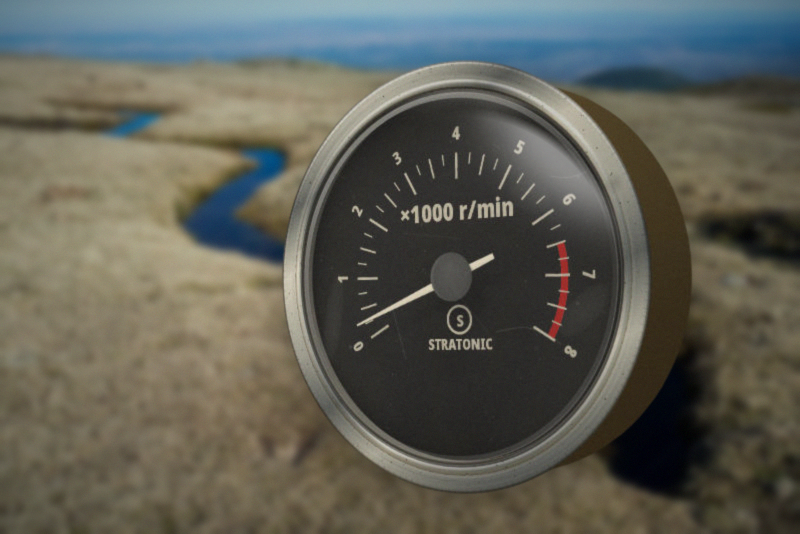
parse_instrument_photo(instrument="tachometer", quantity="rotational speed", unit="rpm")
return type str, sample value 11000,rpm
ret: 250,rpm
